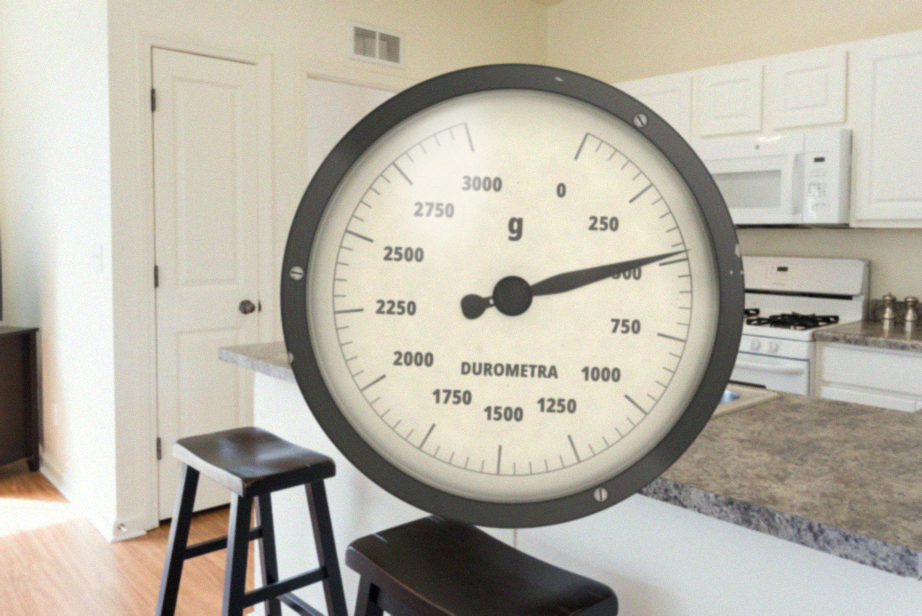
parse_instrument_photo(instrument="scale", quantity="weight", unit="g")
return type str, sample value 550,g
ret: 475,g
